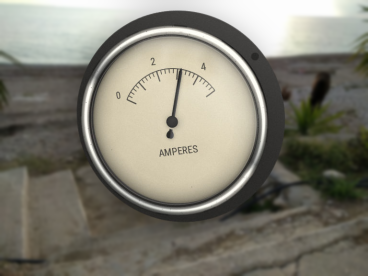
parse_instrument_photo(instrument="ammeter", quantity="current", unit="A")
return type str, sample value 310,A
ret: 3.2,A
